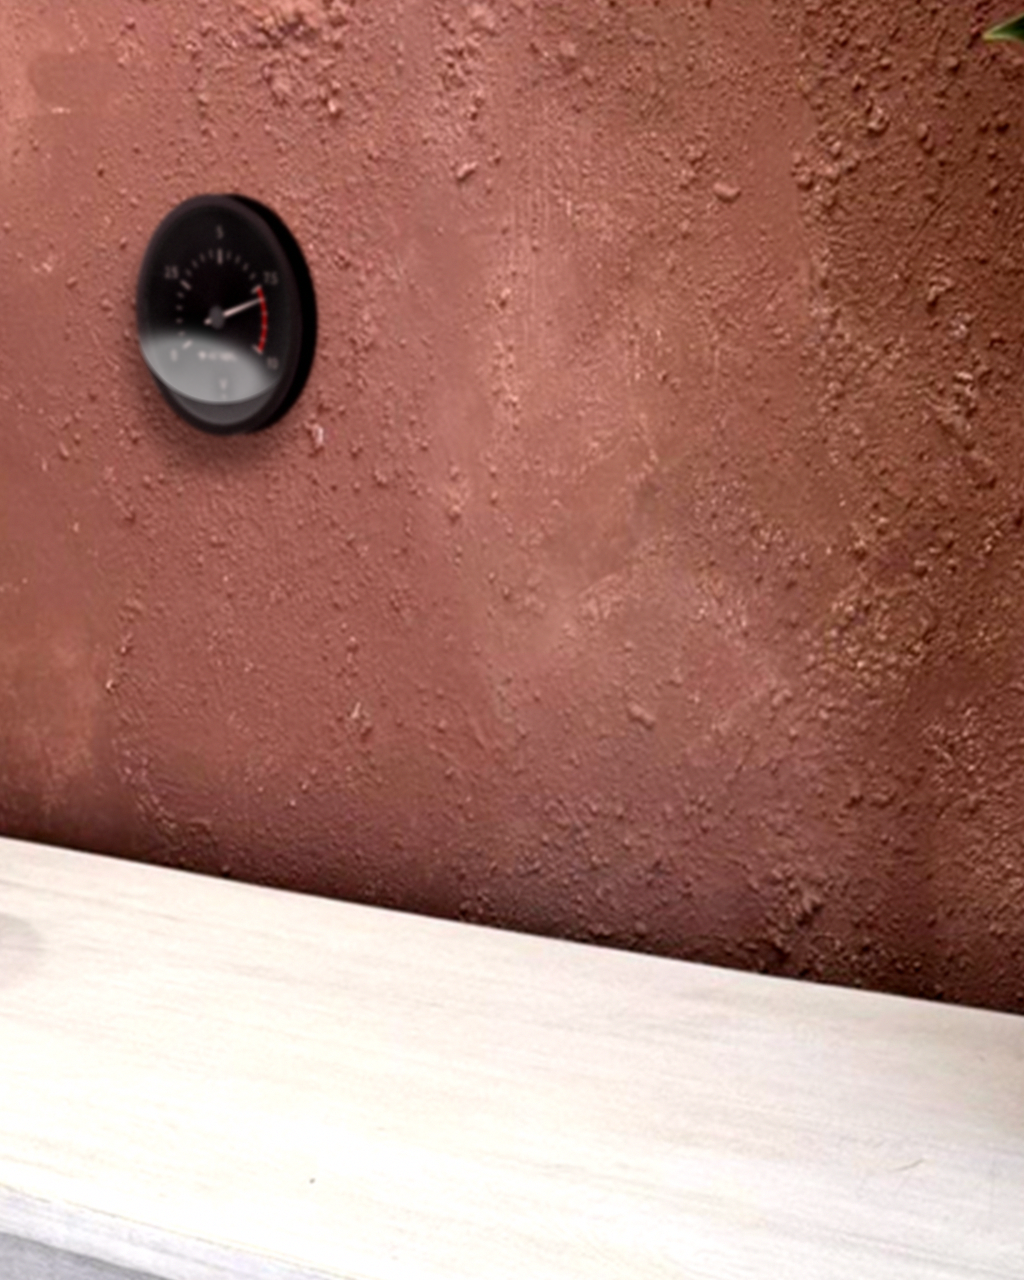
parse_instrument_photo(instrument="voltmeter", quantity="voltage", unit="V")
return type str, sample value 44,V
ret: 8,V
